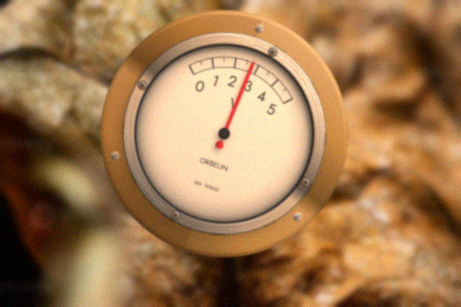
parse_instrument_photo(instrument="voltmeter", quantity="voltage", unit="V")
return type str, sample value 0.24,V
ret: 2.75,V
